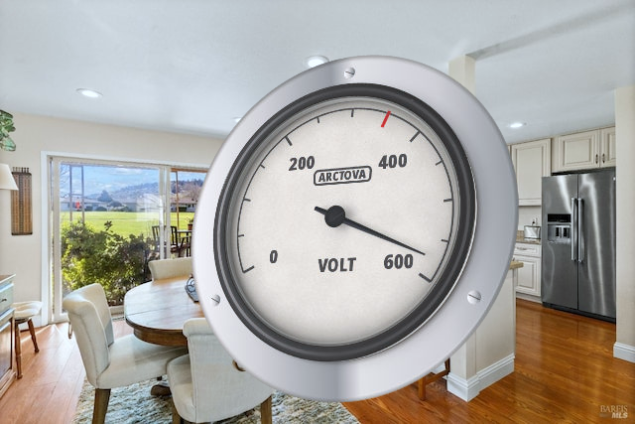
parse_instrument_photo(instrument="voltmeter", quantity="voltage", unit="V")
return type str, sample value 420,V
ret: 575,V
